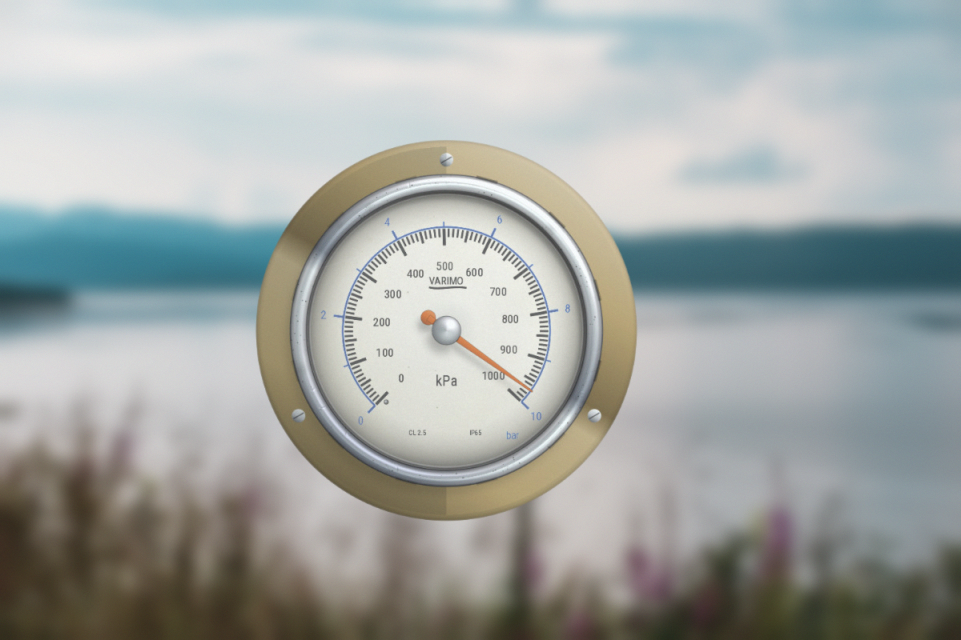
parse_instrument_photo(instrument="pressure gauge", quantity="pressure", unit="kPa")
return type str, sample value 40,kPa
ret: 970,kPa
